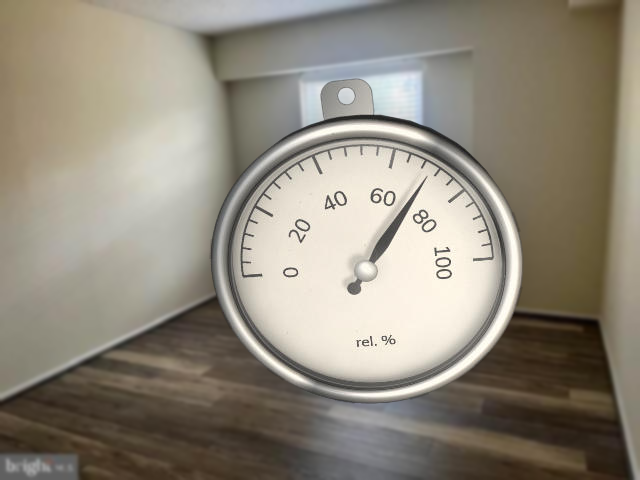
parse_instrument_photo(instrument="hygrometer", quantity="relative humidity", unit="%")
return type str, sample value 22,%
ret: 70,%
